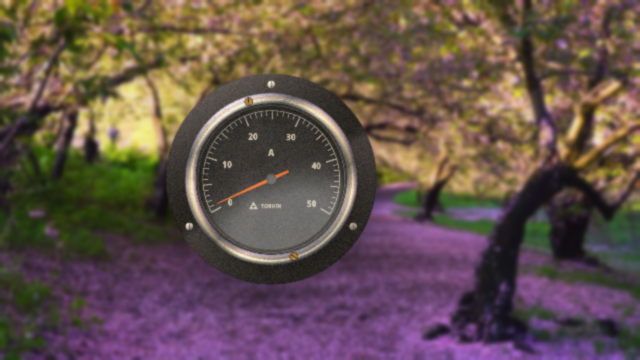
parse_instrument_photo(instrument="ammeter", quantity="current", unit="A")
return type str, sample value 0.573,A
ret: 1,A
